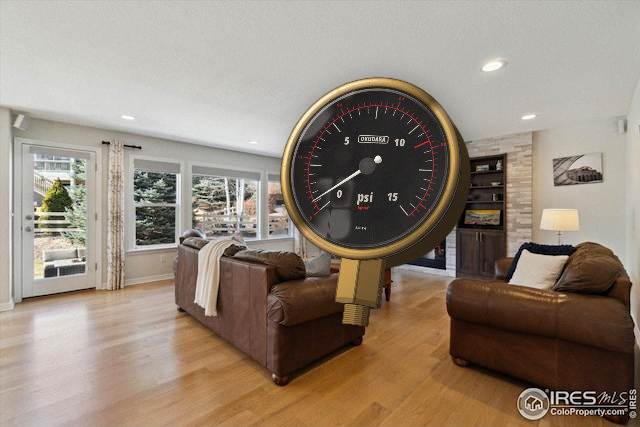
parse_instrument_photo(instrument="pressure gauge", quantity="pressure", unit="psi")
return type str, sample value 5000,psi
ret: 0.5,psi
